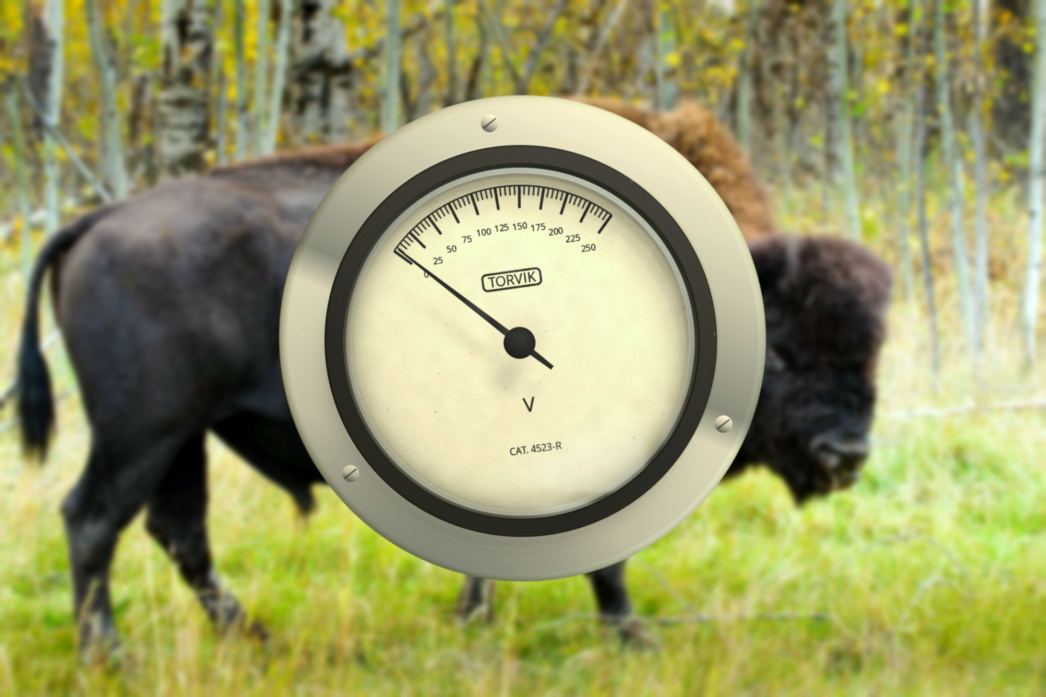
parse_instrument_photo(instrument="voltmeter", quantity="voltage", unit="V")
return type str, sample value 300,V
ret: 5,V
